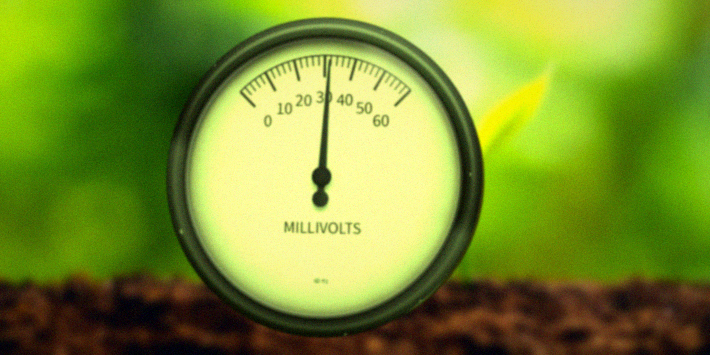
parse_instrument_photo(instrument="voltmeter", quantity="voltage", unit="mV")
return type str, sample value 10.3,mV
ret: 32,mV
